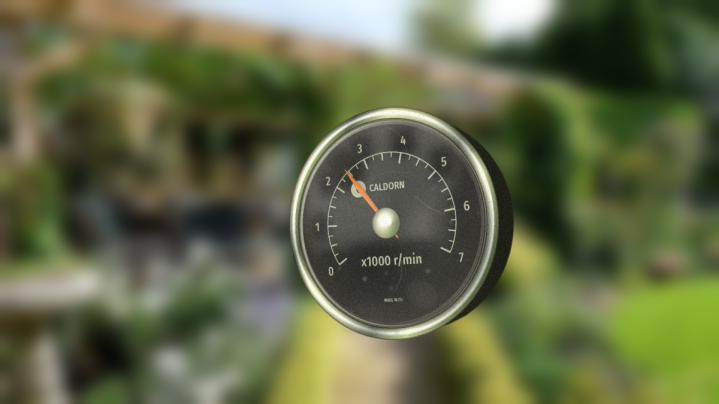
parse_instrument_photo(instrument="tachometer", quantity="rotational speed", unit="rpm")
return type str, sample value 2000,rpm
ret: 2500,rpm
